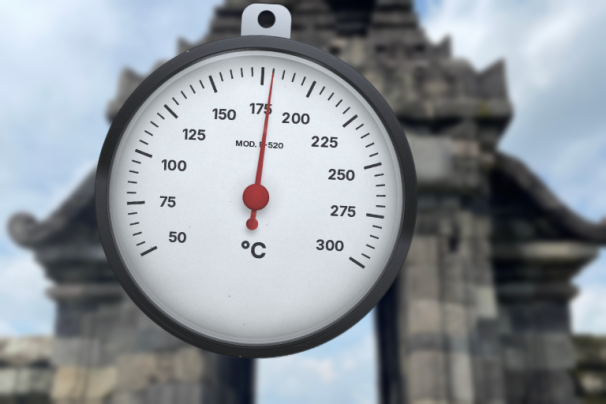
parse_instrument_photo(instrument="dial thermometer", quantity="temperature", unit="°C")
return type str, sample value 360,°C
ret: 180,°C
